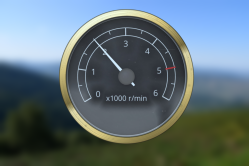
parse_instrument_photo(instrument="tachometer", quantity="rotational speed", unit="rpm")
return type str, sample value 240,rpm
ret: 2000,rpm
